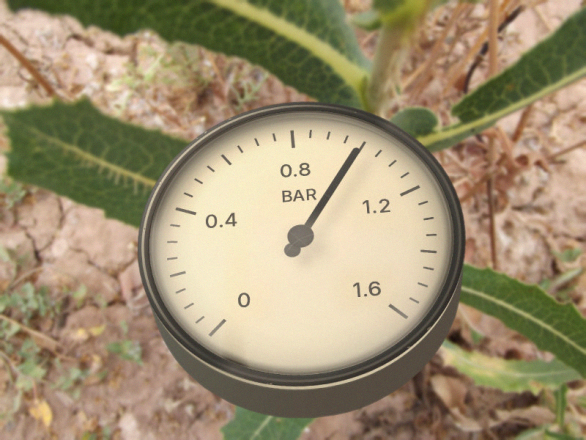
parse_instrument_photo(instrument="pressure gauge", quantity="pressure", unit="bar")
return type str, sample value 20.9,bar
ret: 1,bar
